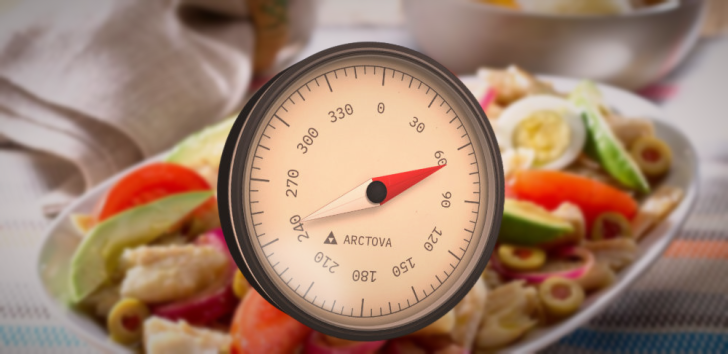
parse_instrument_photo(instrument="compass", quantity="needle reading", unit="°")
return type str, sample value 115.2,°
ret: 65,°
